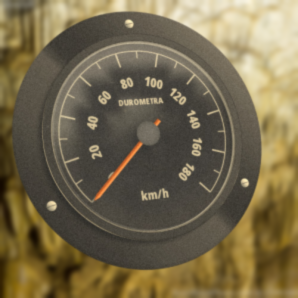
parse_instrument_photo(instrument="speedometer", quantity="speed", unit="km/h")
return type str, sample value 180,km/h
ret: 0,km/h
